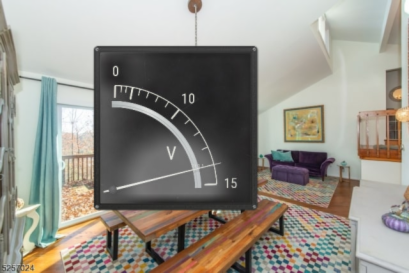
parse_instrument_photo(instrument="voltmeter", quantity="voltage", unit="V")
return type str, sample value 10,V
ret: 14,V
